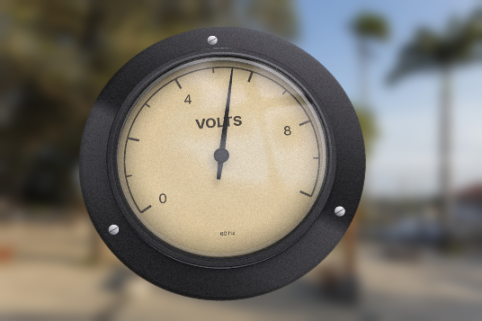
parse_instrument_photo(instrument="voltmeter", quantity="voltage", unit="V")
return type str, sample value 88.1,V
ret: 5.5,V
